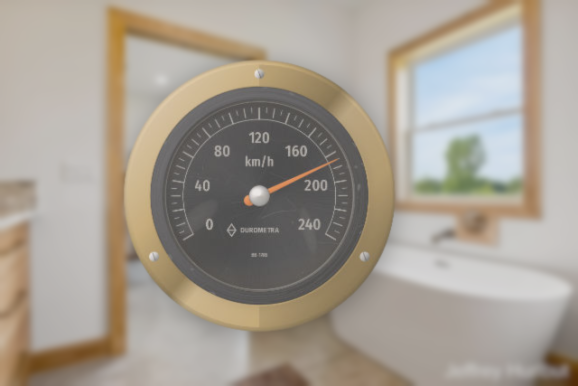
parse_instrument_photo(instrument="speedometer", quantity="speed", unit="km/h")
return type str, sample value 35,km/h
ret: 185,km/h
